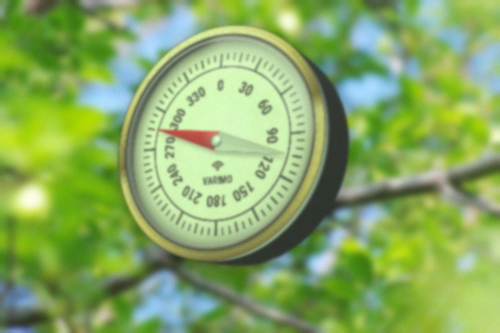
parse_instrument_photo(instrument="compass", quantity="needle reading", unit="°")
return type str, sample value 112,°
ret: 285,°
